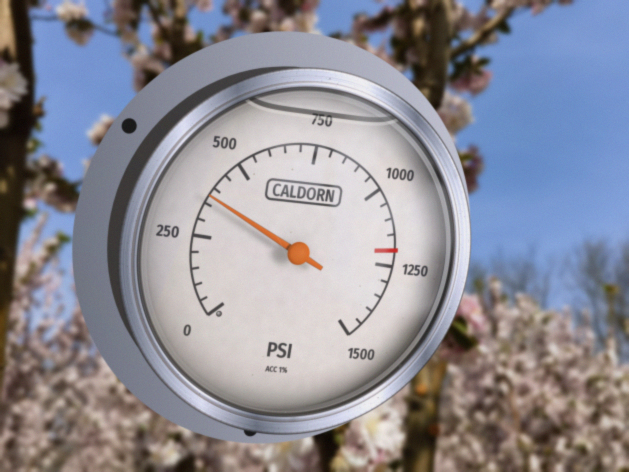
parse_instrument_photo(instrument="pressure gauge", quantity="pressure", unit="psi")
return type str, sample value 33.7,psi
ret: 375,psi
